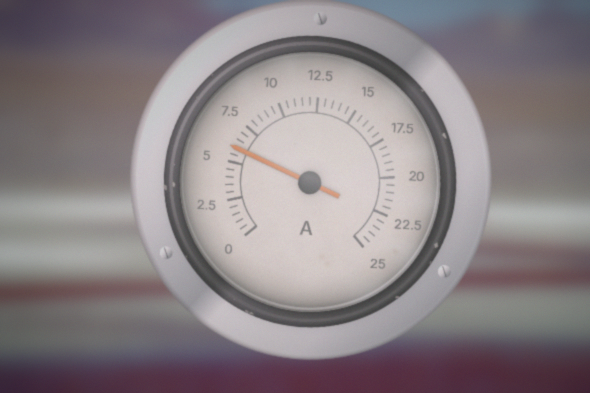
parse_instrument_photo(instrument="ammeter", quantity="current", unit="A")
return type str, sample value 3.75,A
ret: 6,A
